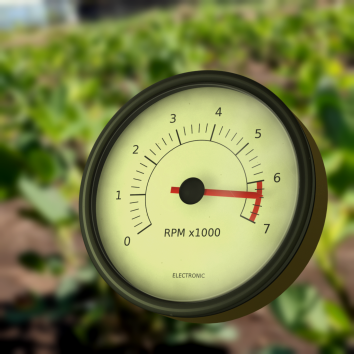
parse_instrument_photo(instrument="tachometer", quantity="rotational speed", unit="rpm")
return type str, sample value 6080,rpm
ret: 6400,rpm
